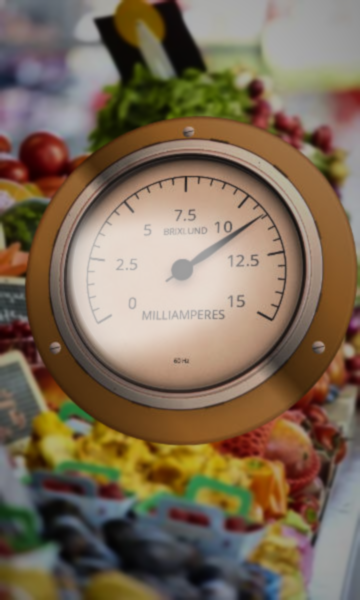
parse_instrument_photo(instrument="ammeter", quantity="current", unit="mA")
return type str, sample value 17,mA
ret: 11,mA
